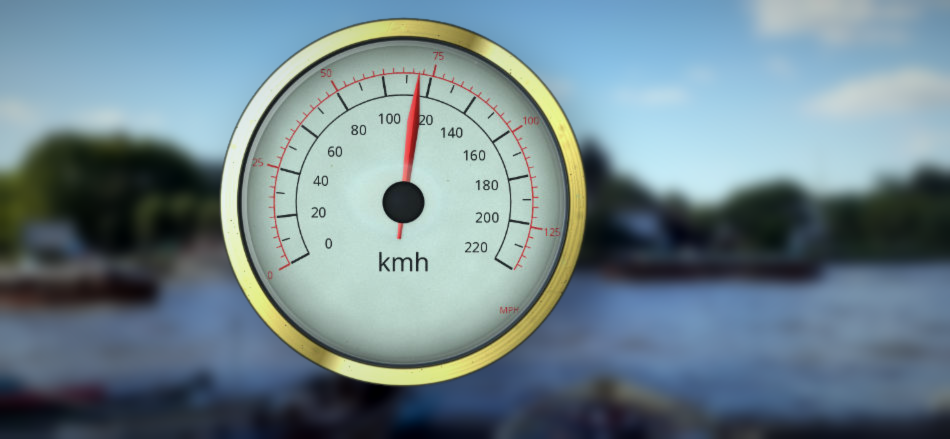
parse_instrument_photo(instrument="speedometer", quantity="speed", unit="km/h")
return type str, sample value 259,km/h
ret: 115,km/h
